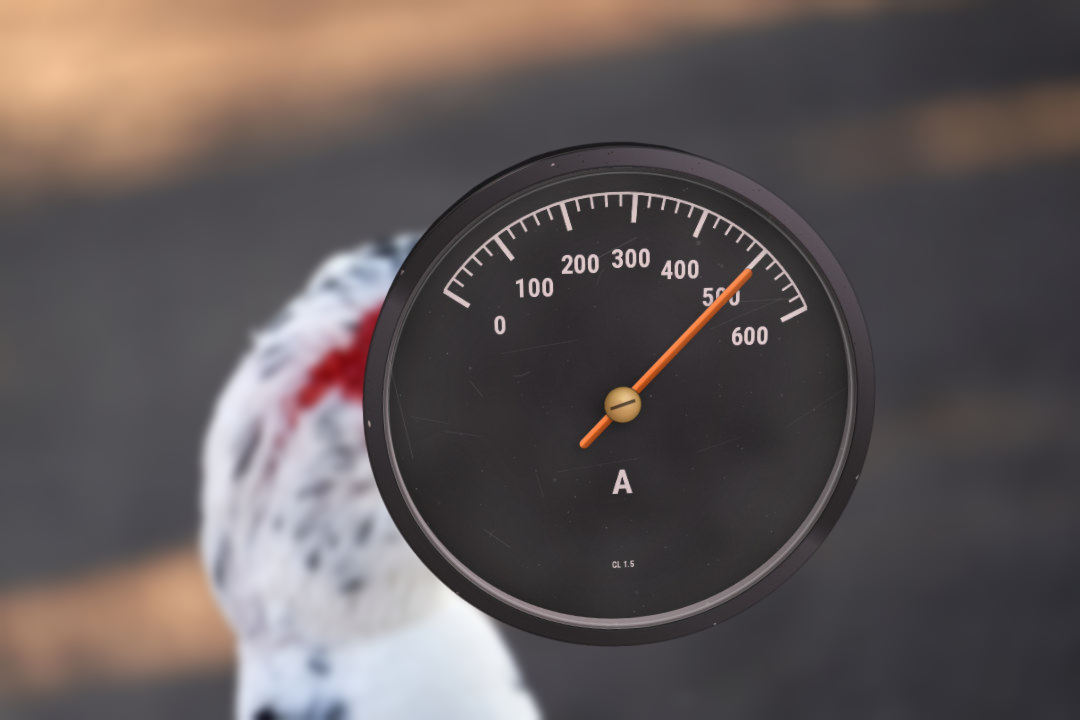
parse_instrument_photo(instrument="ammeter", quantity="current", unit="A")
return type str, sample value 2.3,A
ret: 500,A
